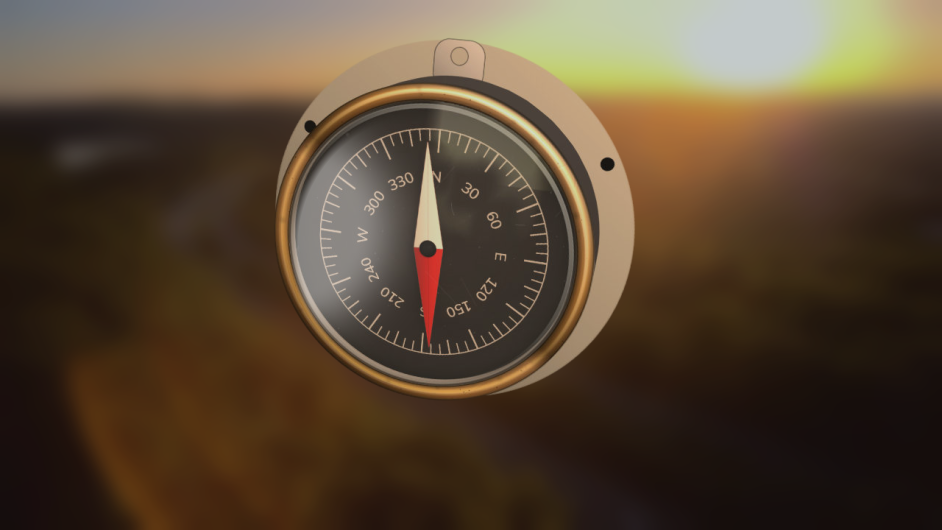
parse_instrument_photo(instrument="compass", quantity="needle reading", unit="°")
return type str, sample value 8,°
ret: 175,°
